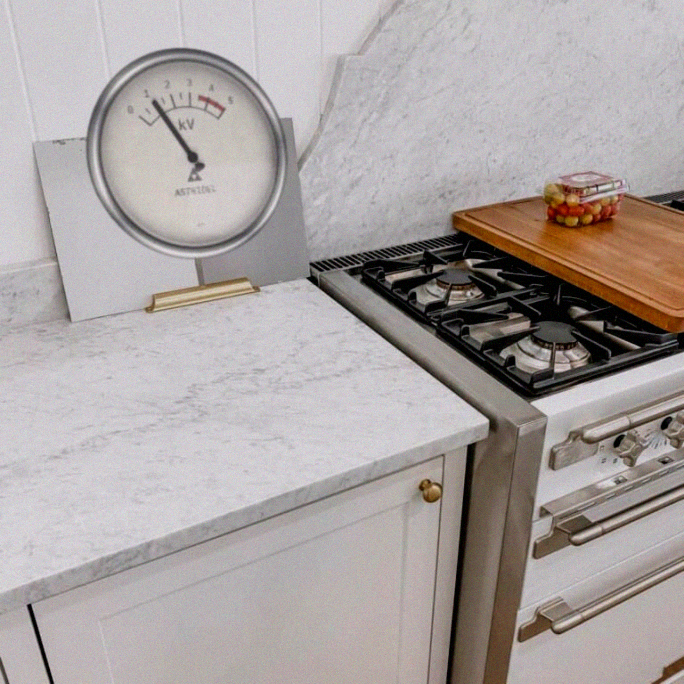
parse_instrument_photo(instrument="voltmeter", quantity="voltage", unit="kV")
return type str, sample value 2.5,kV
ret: 1,kV
